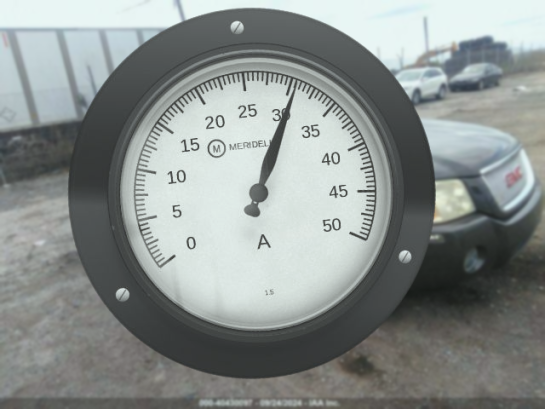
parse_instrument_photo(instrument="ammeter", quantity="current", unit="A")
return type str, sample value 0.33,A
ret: 30.5,A
